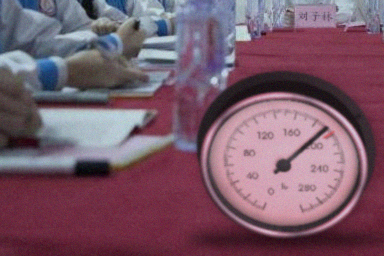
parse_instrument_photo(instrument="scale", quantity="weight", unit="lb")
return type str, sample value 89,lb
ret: 190,lb
